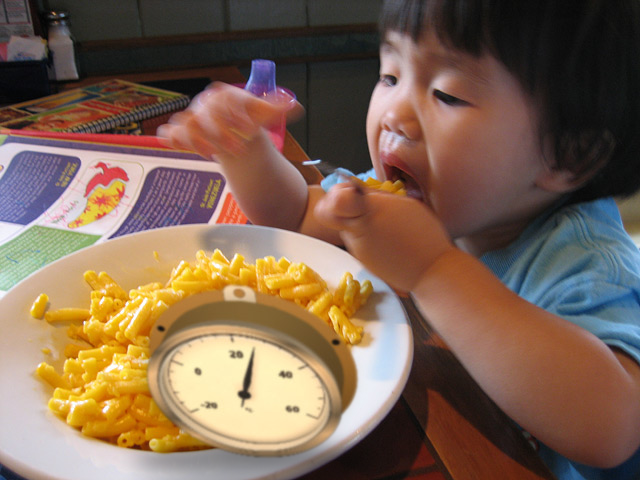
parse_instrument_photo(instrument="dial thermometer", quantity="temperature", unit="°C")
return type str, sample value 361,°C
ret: 26,°C
